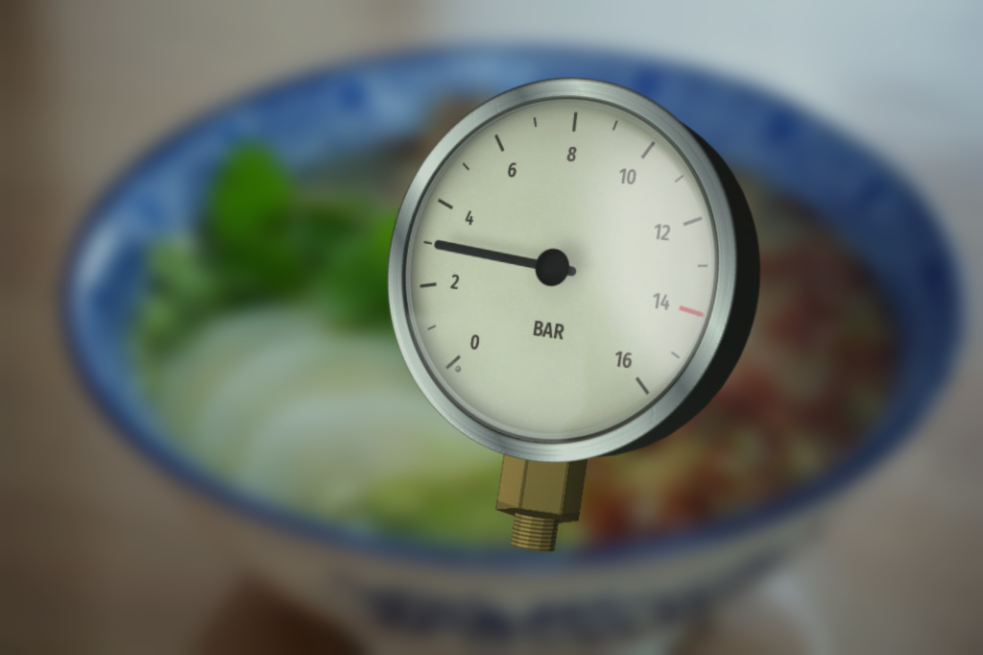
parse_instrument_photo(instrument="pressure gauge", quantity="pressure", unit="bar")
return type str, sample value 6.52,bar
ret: 3,bar
